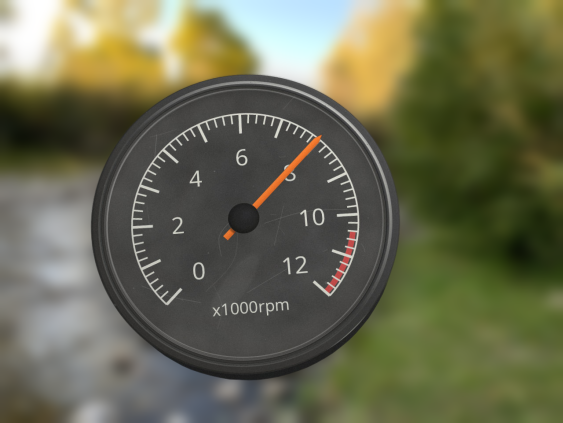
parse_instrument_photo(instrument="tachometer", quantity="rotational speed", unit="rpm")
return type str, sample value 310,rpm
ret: 8000,rpm
